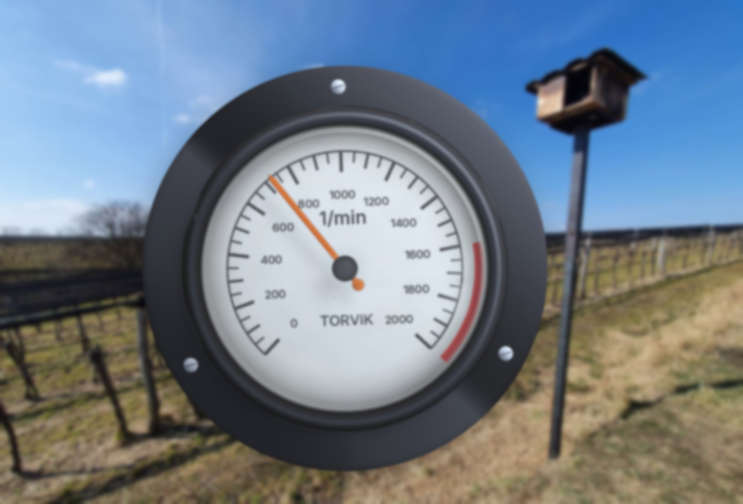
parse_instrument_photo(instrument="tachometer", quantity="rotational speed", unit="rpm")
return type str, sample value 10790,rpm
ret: 725,rpm
